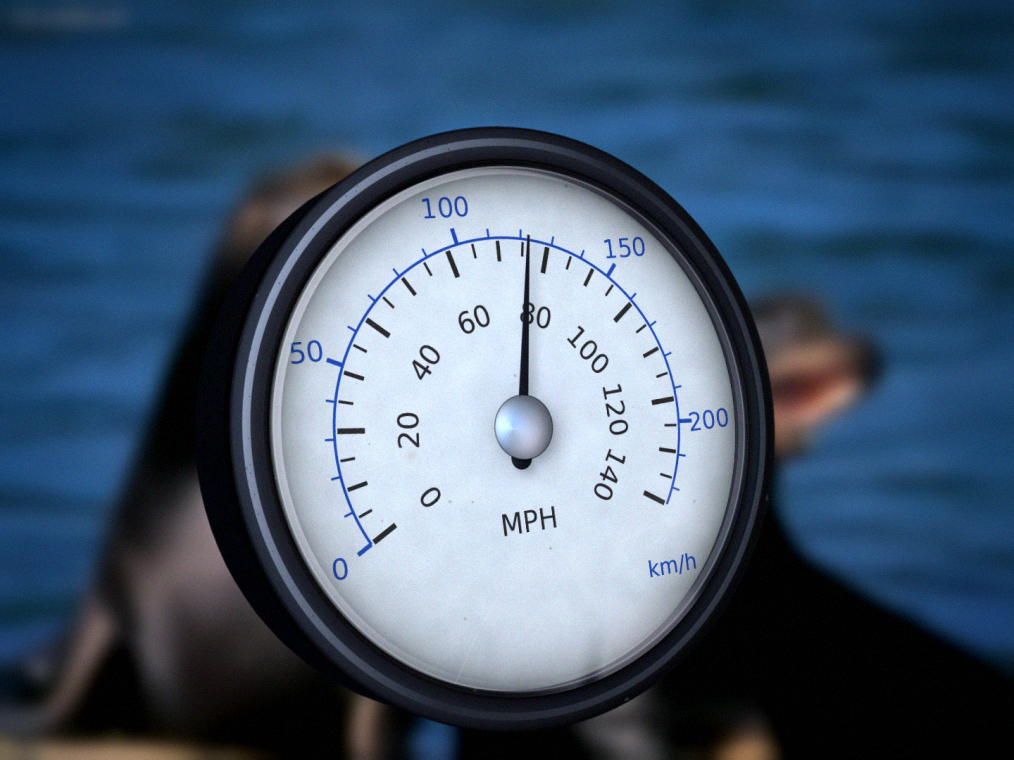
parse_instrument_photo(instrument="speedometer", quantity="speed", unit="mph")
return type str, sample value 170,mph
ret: 75,mph
